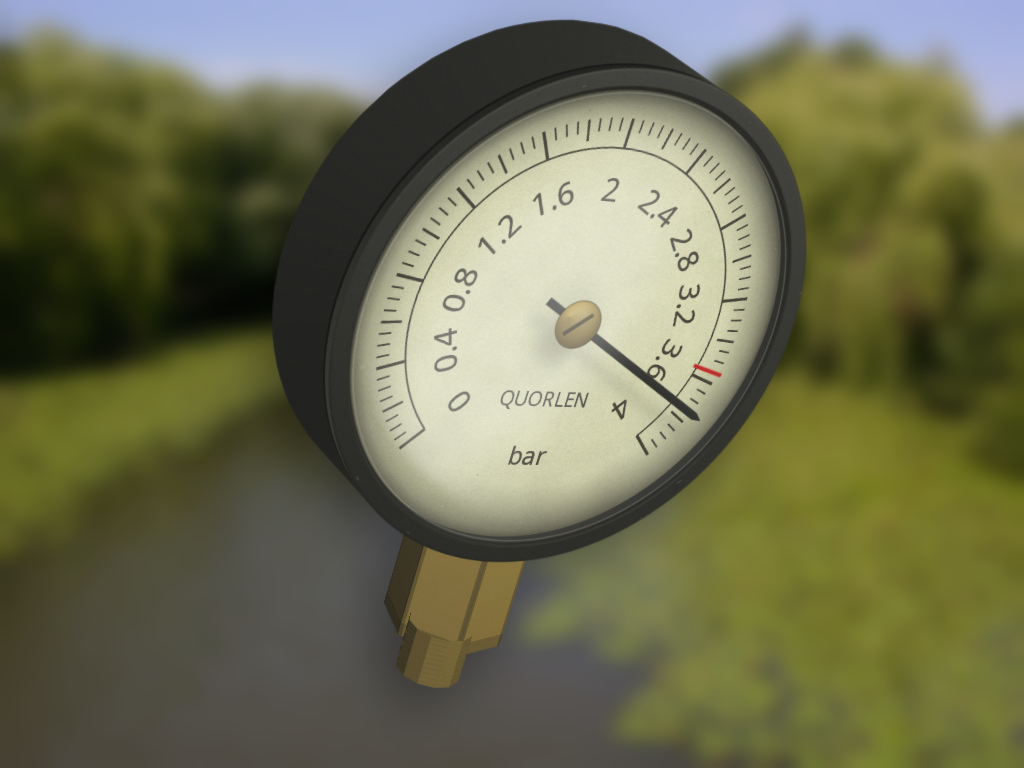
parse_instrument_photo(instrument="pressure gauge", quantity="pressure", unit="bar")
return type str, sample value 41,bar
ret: 3.75,bar
